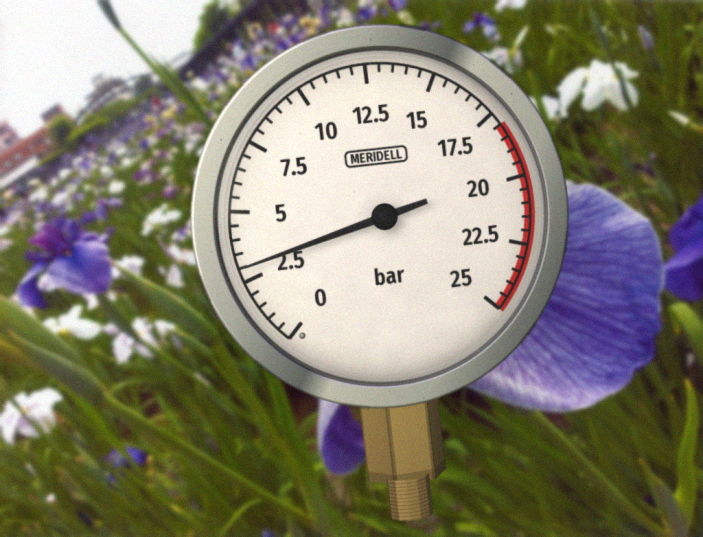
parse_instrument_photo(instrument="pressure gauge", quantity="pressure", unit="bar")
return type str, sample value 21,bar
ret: 3,bar
